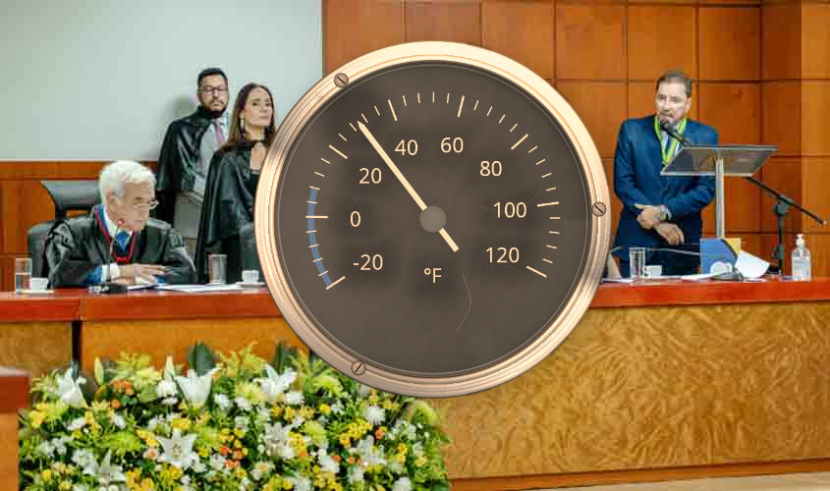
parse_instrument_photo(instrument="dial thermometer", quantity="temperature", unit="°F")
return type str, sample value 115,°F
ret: 30,°F
